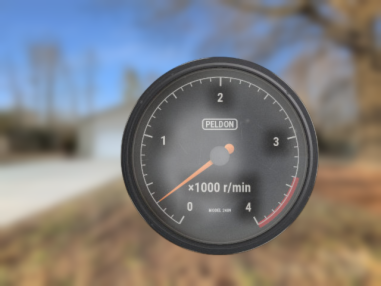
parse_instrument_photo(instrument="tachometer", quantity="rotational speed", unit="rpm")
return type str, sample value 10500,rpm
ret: 300,rpm
